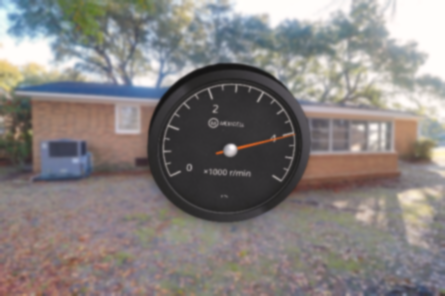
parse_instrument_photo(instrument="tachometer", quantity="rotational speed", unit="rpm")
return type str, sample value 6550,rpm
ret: 4000,rpm
